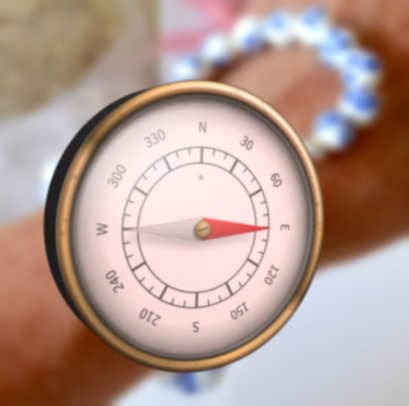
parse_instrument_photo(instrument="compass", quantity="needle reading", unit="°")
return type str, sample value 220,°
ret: 90,°
